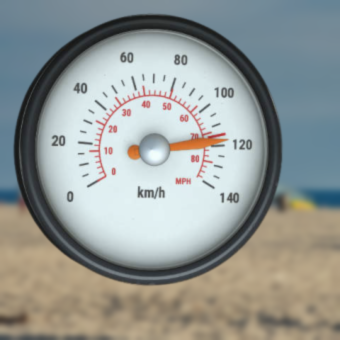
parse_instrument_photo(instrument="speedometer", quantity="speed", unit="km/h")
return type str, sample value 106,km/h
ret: 117.5,km/h
